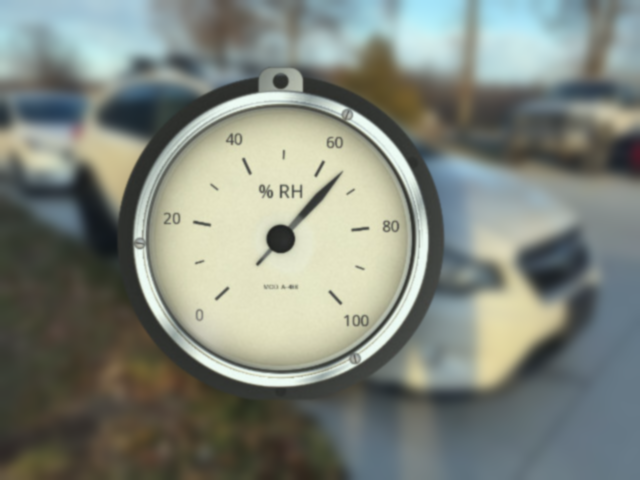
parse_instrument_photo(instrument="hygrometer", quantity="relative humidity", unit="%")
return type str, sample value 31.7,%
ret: 65,%
